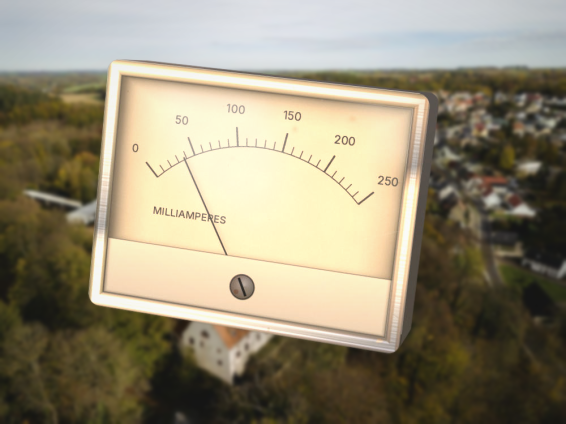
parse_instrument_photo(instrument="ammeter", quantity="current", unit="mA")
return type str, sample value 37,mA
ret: 40,mA
